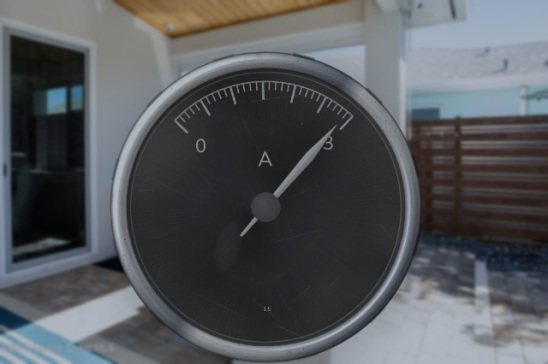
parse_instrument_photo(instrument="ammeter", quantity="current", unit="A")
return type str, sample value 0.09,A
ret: 2.9,A
